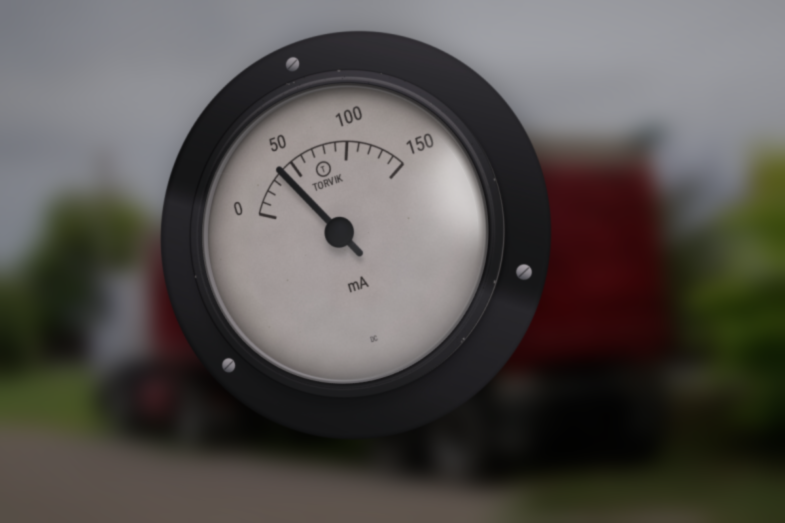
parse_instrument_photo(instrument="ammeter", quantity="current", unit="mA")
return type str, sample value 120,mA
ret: 40,mA
